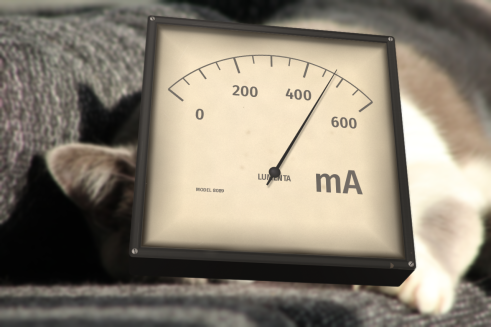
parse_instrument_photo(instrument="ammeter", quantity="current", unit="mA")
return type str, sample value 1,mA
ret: 475,mA
